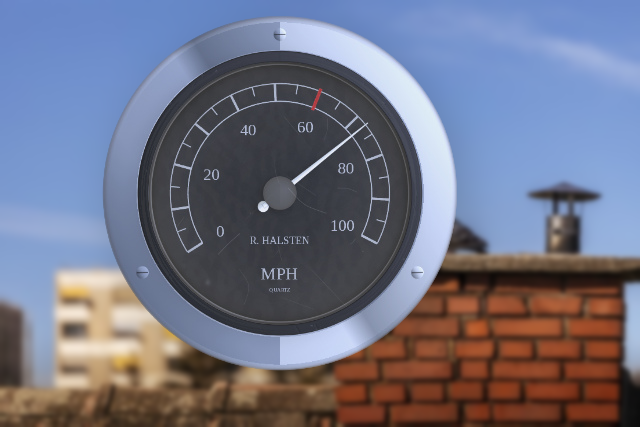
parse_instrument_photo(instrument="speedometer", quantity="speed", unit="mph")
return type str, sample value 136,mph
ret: 72.5,mph
